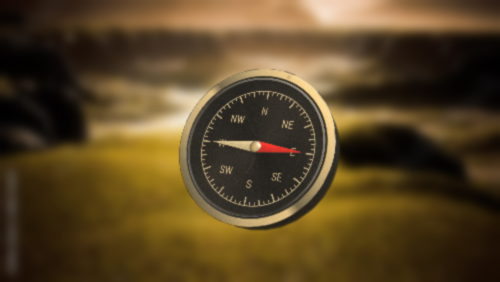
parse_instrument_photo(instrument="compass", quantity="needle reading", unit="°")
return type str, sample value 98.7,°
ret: 90,°
